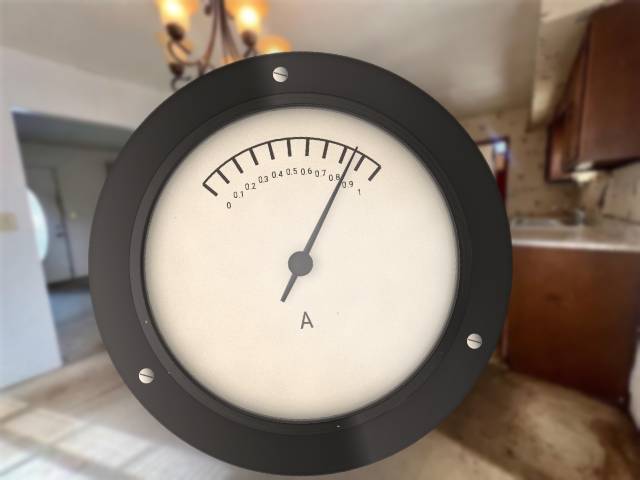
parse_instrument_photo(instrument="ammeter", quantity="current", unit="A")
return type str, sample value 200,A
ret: 0.85,A
